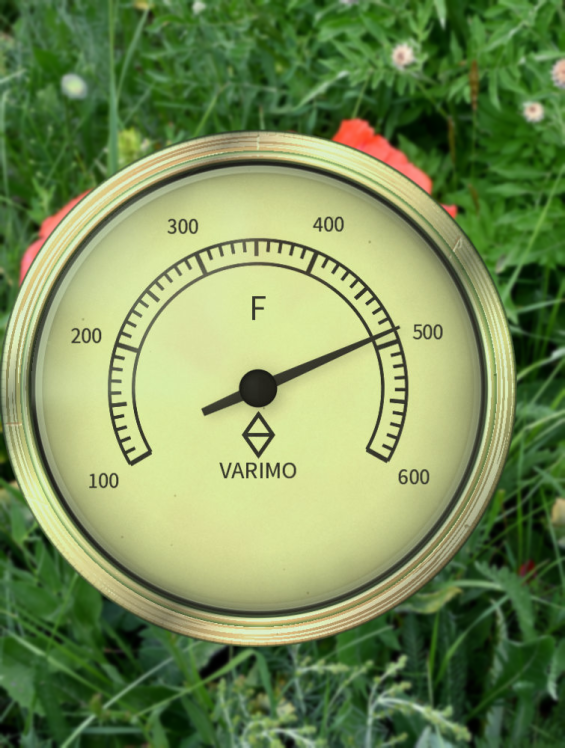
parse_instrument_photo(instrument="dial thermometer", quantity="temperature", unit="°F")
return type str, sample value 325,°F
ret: 490,°F
